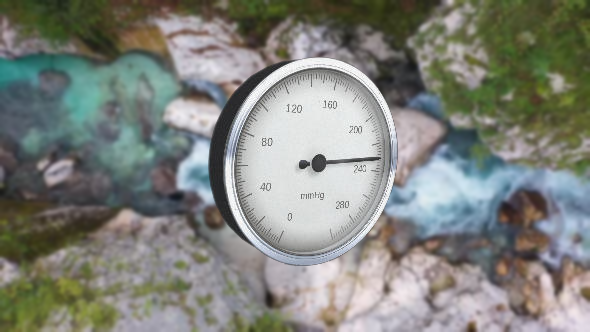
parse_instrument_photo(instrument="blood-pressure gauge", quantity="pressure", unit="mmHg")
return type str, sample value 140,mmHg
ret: 230,mmHg
